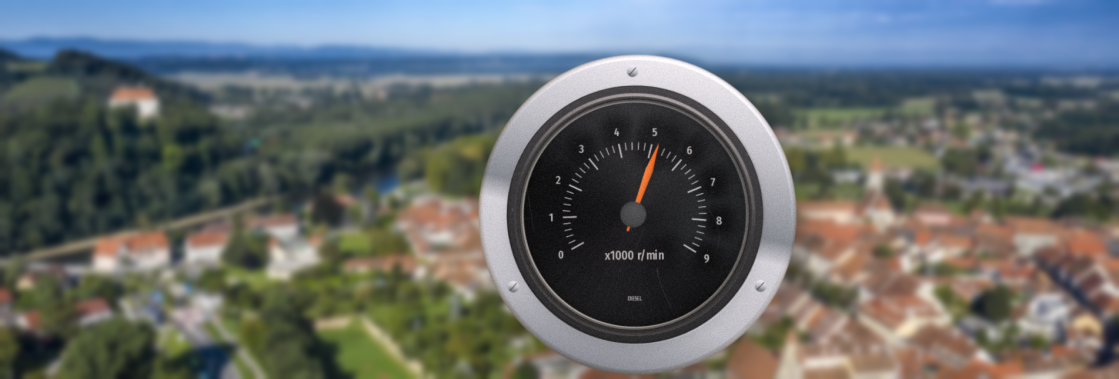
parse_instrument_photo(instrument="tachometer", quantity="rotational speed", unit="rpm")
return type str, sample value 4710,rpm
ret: 5200,rpm
